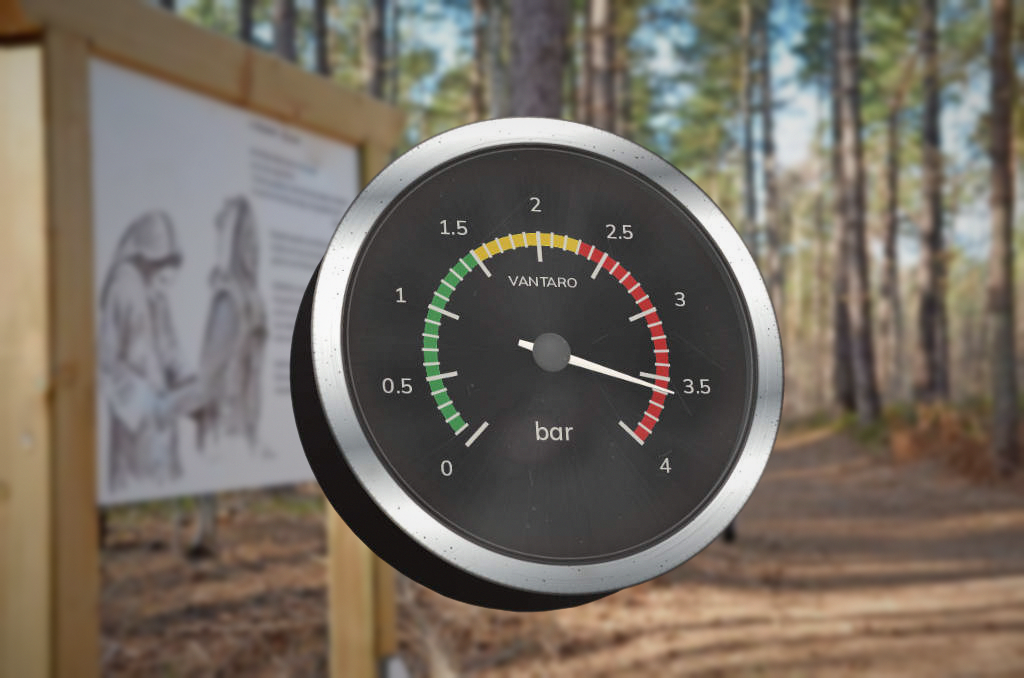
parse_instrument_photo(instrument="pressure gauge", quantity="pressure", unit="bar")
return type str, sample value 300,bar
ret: 3.6,bar
